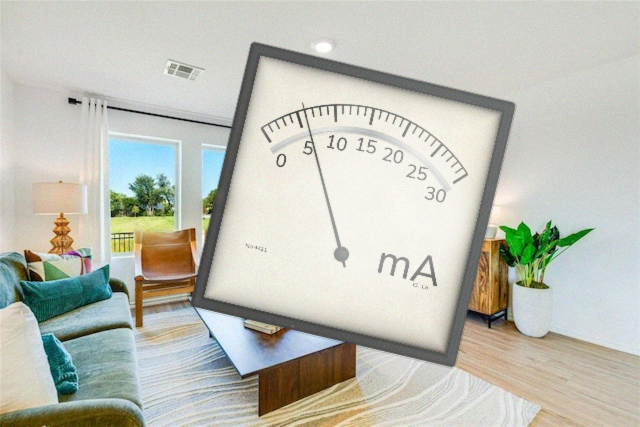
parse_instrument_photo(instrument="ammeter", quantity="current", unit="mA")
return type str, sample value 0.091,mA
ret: 6,mA
